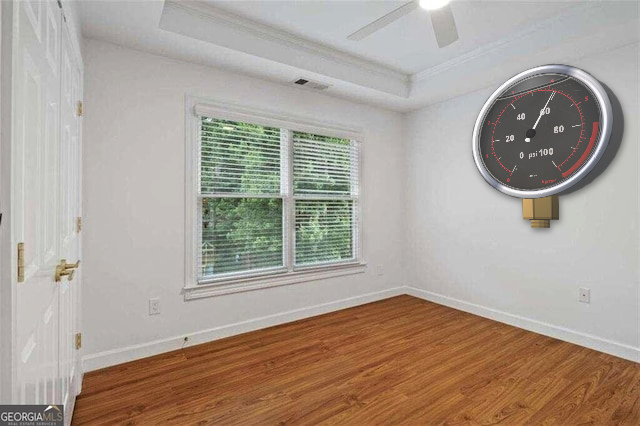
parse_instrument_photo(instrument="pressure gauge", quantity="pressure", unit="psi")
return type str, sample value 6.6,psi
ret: 60,psi
